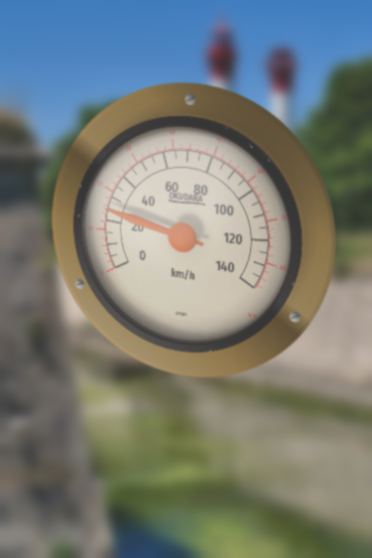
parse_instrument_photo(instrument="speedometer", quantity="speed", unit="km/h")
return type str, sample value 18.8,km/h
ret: 25,km/h
